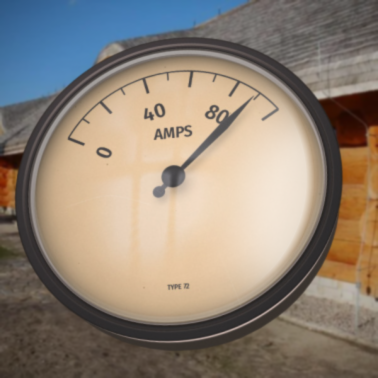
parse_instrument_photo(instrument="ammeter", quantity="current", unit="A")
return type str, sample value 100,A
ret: 90,A
